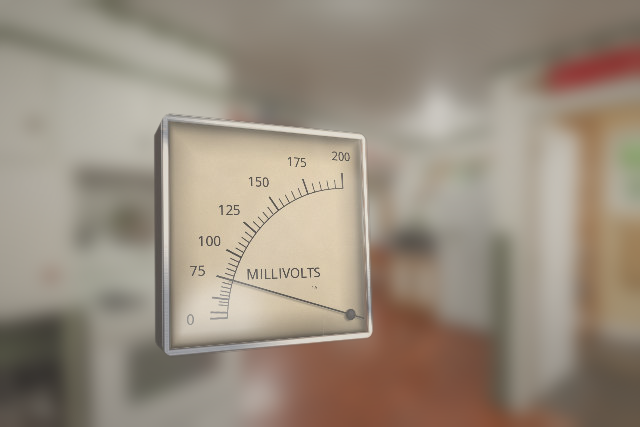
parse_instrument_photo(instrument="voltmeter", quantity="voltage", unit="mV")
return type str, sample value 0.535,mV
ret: 75,mV
